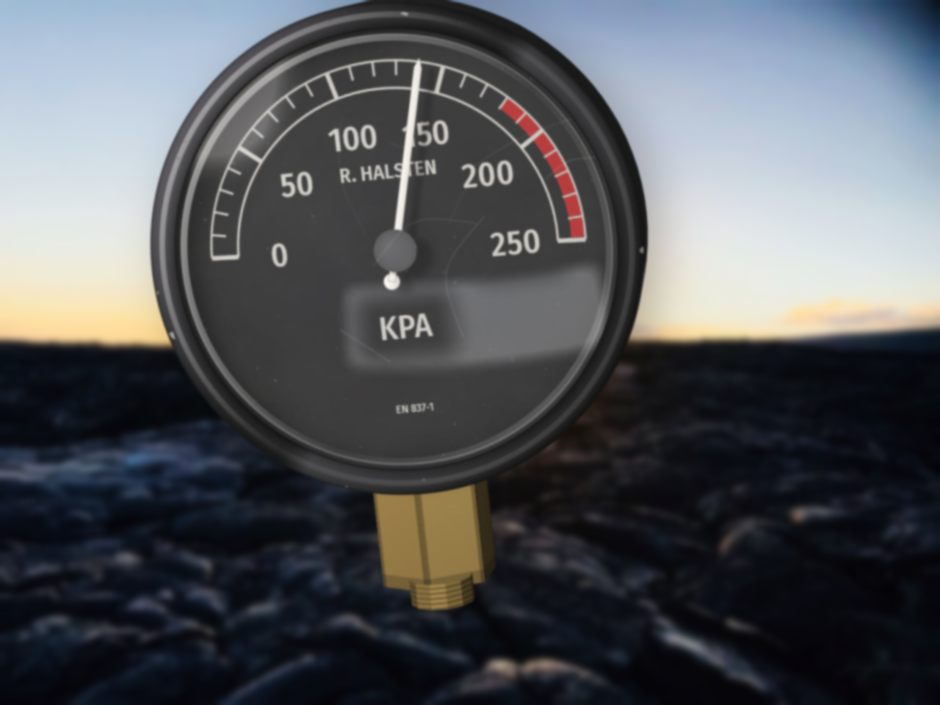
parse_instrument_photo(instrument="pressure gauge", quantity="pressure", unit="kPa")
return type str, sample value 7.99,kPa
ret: 140,kPa
